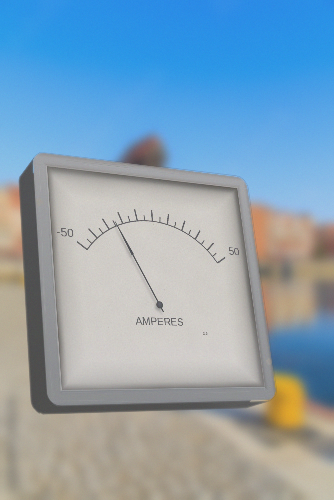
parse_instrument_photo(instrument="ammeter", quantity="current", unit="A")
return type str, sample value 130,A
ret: -25,A
